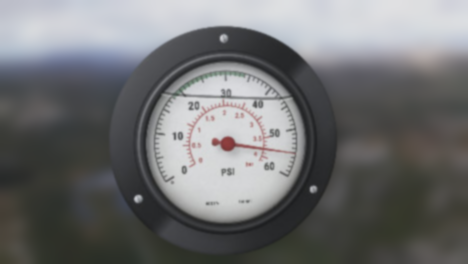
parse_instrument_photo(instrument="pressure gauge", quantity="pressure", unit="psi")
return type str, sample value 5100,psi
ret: 55,psi
